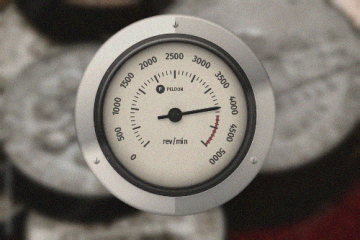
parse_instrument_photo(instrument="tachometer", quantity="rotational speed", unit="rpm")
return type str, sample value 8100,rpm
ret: 4000,rpm
